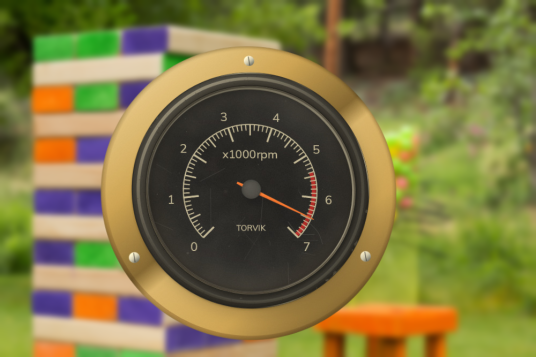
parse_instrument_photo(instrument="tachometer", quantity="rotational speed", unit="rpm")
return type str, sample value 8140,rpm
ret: 6500,rpm
